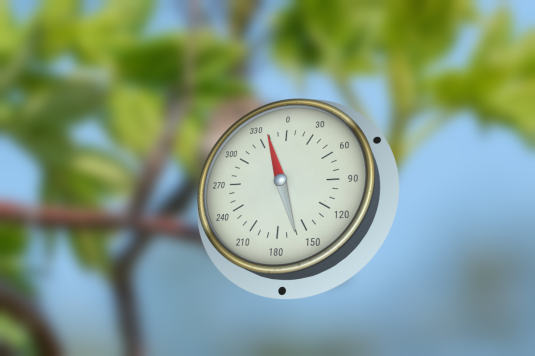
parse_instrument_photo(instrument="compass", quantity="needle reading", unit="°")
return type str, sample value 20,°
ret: 340,°
